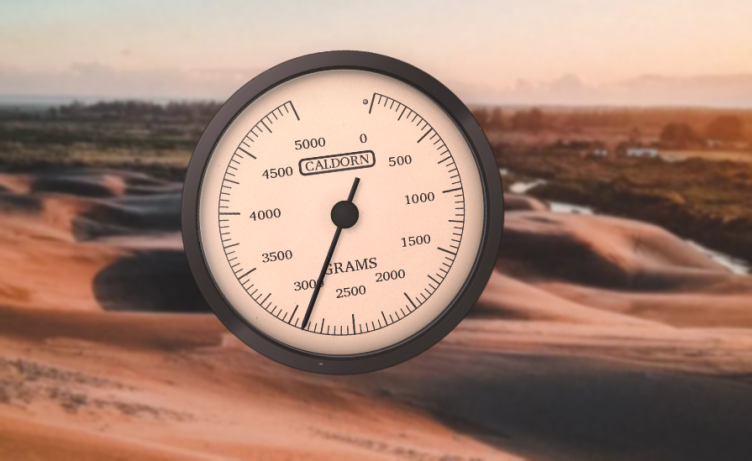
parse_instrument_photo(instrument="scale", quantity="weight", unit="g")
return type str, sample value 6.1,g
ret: 2900,g
